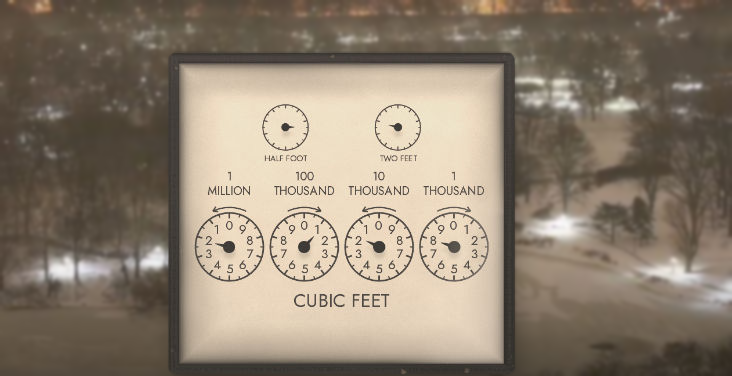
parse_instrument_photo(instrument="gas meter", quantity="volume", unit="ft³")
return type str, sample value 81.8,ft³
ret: 211800,ft³
